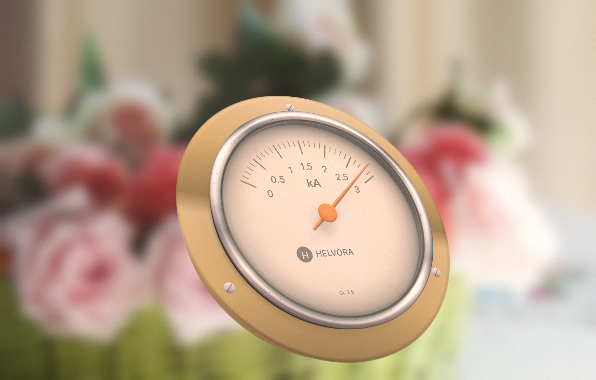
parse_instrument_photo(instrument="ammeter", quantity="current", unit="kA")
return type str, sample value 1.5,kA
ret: 2.8,kA
